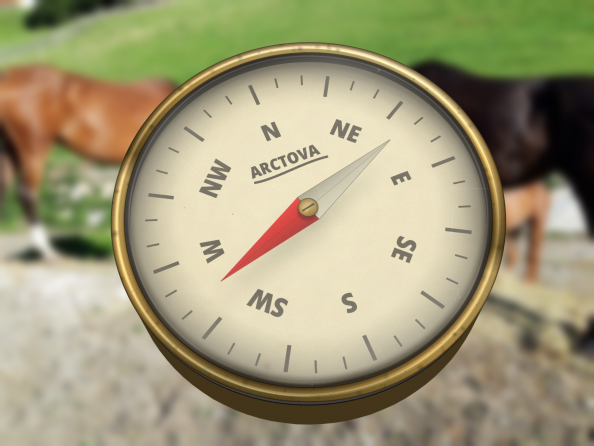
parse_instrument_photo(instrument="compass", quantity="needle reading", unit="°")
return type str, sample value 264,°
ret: 250,°
